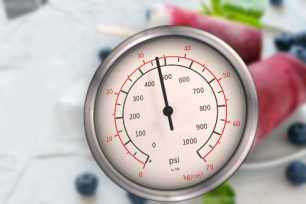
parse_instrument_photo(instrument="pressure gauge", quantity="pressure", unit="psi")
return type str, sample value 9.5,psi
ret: 475,psi
